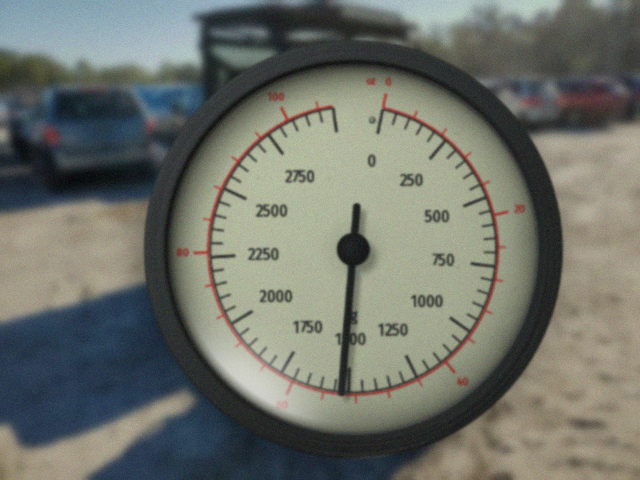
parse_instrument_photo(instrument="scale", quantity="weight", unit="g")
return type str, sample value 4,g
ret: 1525,g
